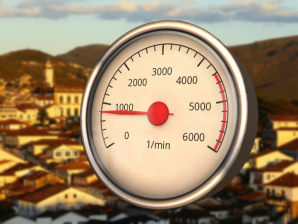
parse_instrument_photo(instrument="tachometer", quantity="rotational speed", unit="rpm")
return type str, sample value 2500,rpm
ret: 800,rpm
